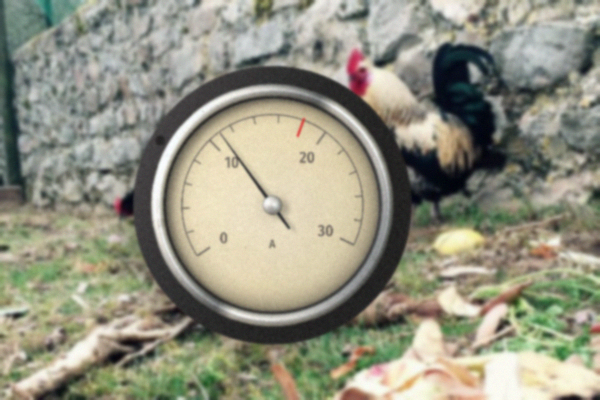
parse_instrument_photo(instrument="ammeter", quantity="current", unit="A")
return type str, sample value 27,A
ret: 11,A
